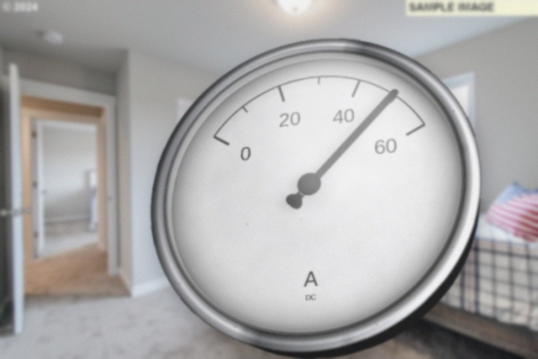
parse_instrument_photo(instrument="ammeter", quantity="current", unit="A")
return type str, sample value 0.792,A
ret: 50,A
